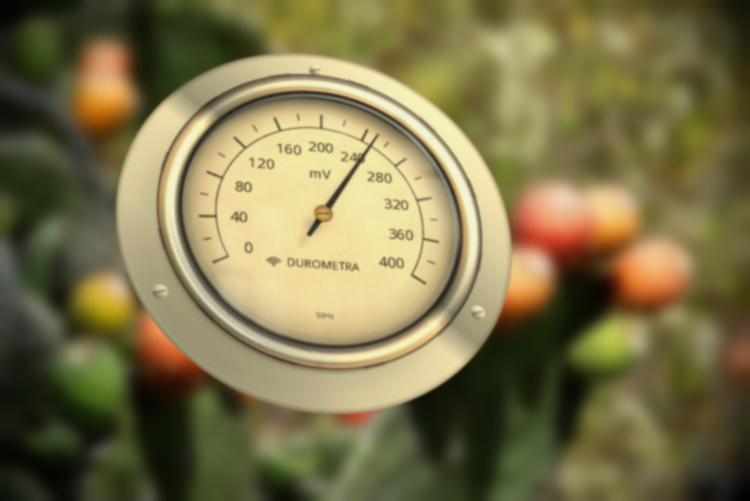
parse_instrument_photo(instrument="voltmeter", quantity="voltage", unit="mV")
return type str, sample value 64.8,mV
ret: 250,mV
